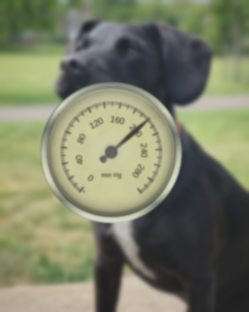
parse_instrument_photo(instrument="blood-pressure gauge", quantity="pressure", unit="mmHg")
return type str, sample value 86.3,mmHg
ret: 200,mmHg
